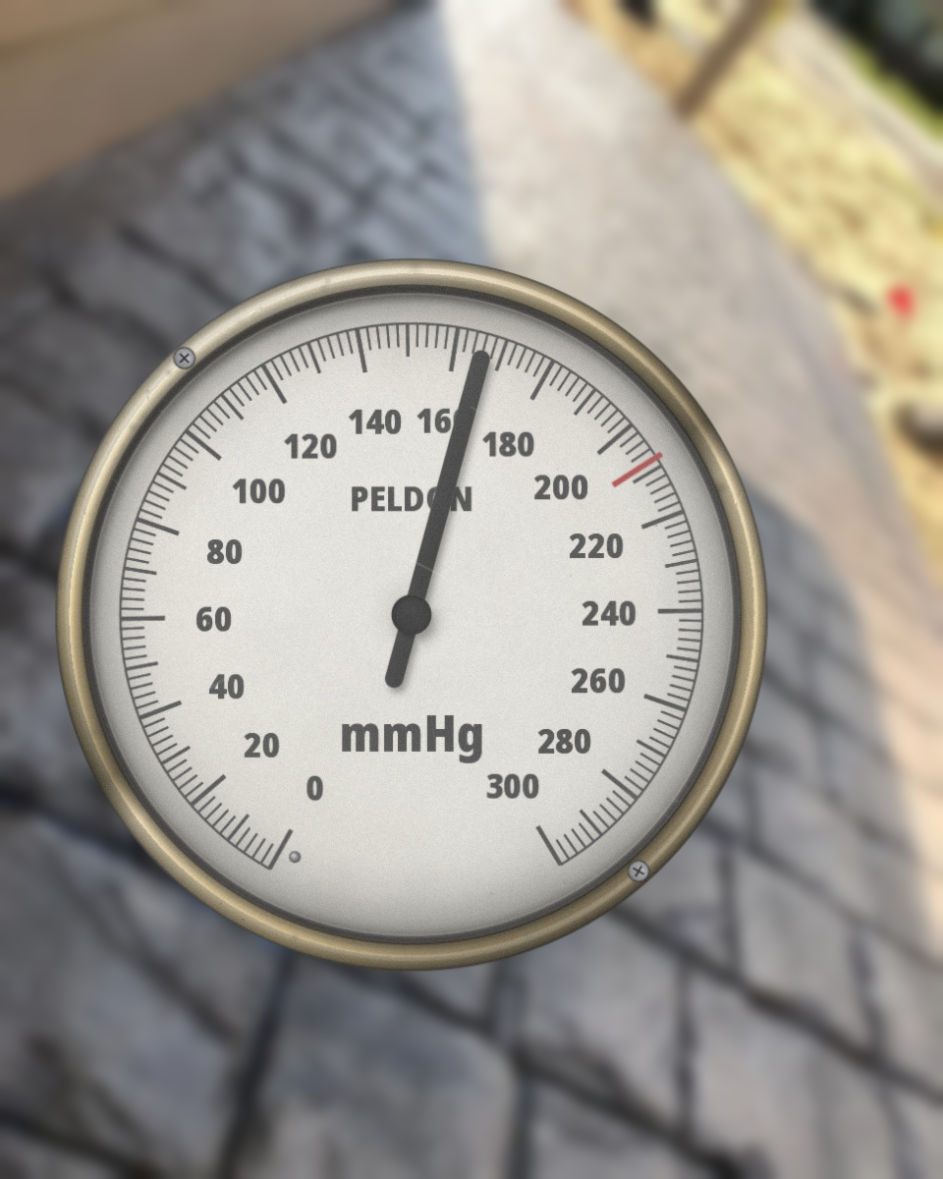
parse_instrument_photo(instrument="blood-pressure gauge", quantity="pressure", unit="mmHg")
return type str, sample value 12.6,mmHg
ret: 166,mmHg
